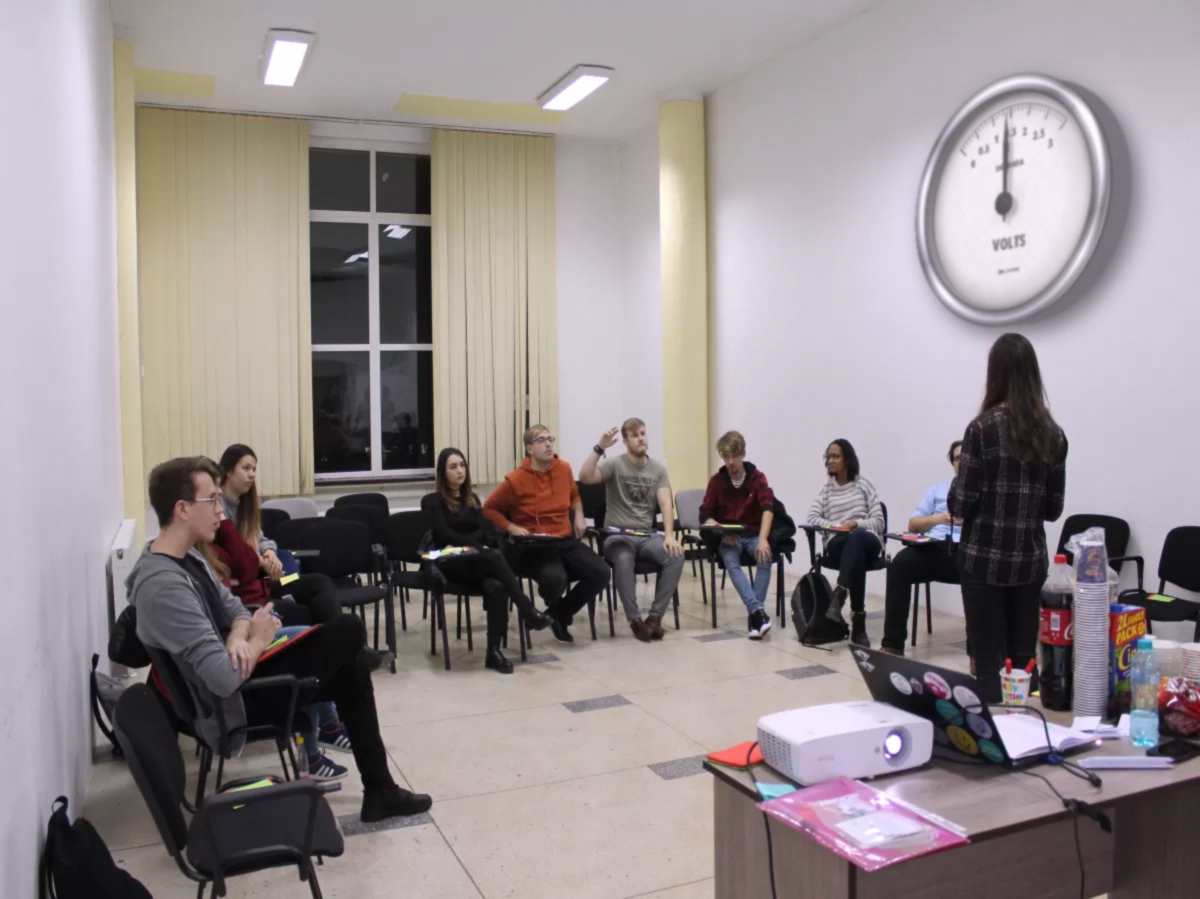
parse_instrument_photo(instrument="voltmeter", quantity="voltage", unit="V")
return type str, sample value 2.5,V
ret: 1.5,V
